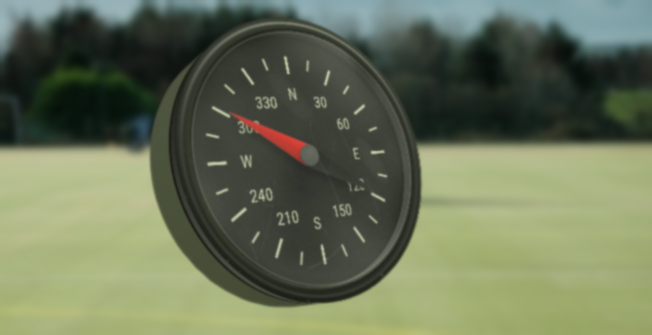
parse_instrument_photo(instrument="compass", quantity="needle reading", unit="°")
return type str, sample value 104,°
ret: 300,°
